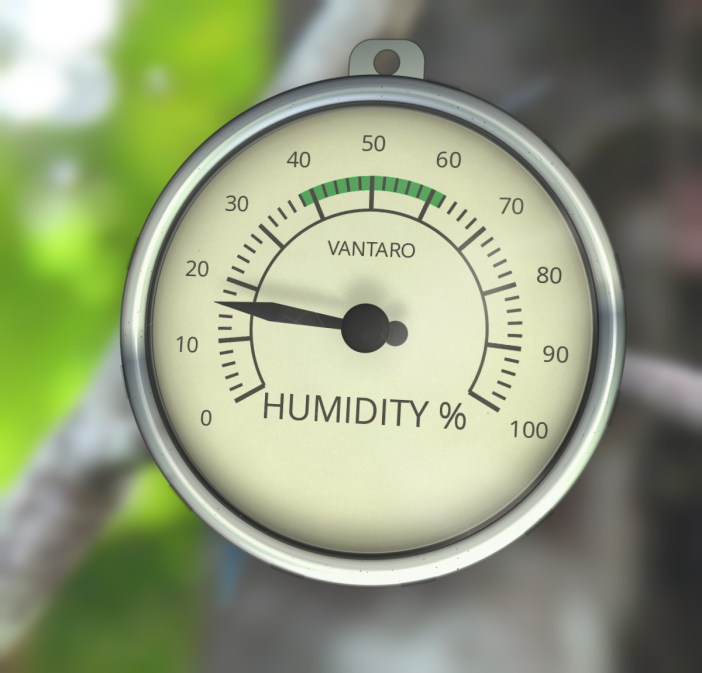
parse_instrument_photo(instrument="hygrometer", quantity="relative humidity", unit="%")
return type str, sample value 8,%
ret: 16,%
